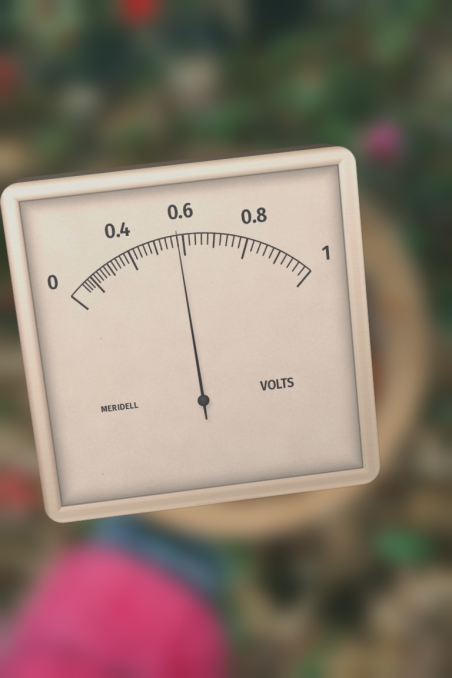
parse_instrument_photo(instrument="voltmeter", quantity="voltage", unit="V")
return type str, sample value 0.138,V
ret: 0.58,V
